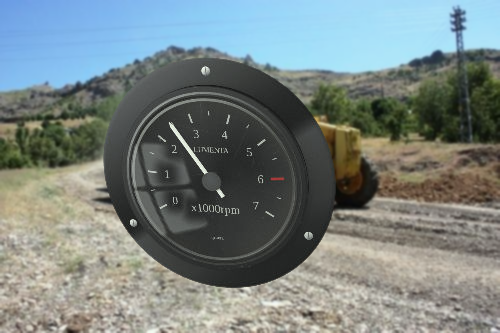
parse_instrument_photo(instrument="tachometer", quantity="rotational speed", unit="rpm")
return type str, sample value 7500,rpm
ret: 2500,rpm
